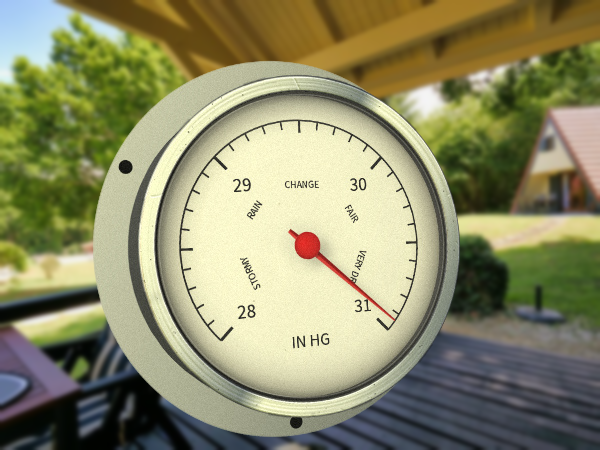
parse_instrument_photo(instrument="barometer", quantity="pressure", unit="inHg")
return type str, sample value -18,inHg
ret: 30.95,inHg
